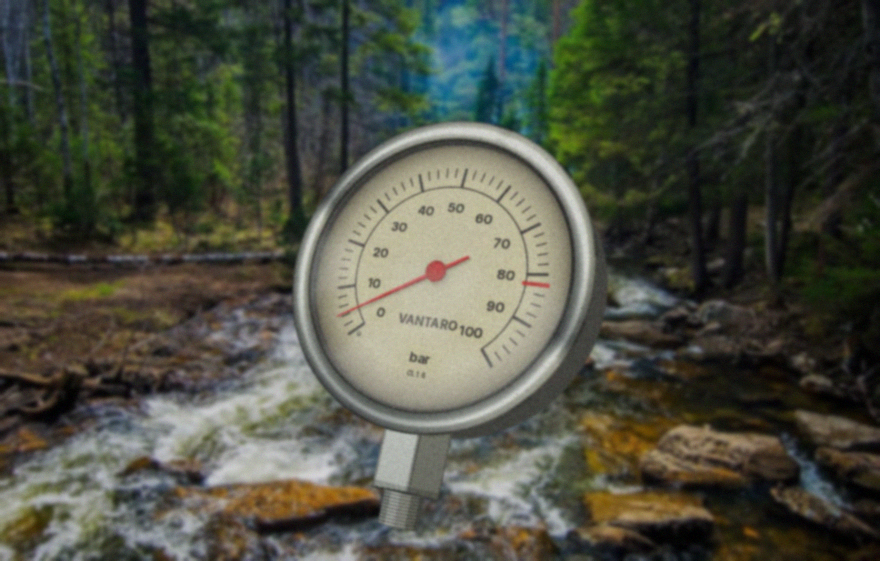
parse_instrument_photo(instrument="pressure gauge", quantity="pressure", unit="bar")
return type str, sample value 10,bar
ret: 4,bar
